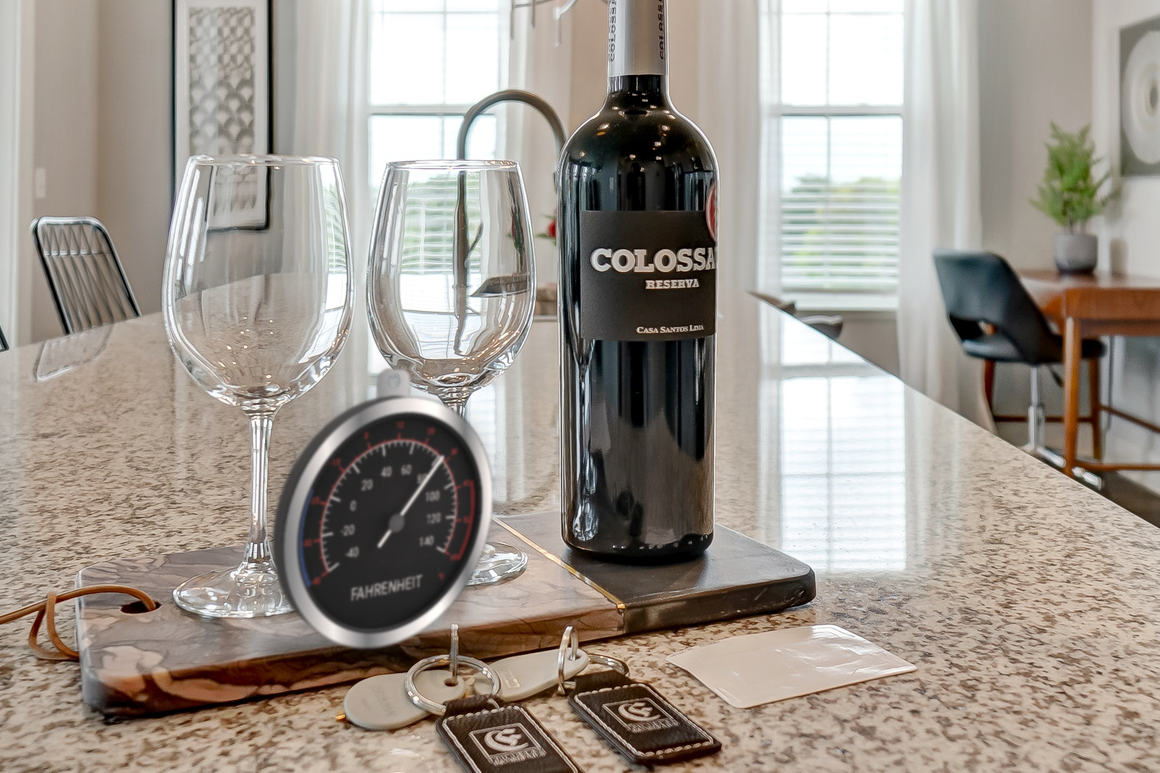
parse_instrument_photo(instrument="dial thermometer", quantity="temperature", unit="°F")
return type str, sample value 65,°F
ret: 80,°F
